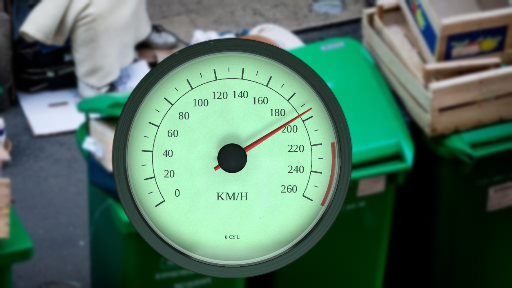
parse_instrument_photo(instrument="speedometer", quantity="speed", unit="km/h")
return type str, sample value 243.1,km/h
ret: 195,km/h
